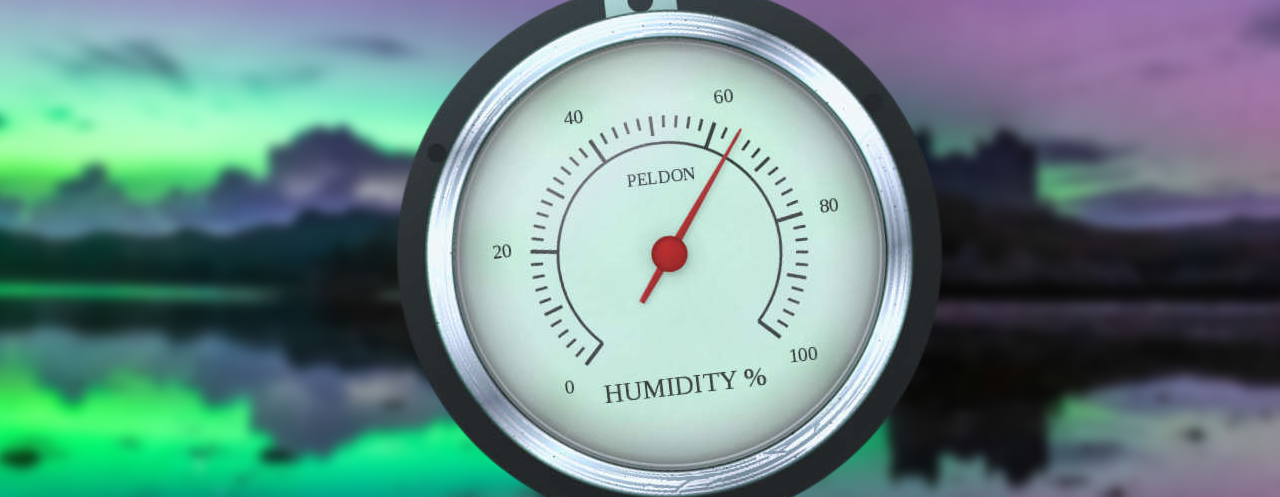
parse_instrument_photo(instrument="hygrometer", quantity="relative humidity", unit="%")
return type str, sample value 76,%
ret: 64,%
